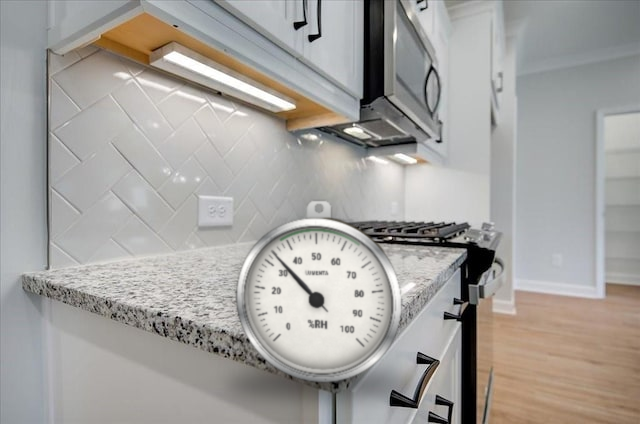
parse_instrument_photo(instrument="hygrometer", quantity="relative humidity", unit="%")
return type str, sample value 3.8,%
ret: 34,%
